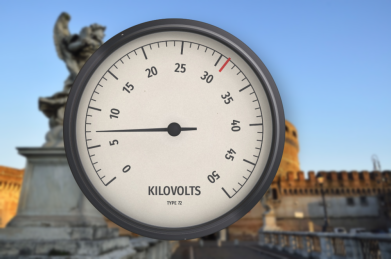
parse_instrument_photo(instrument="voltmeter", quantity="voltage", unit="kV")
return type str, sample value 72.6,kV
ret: 7,kV
